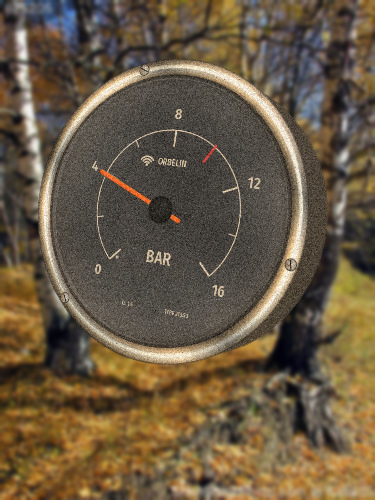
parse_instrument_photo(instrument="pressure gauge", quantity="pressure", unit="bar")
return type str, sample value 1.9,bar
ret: 4,bar
